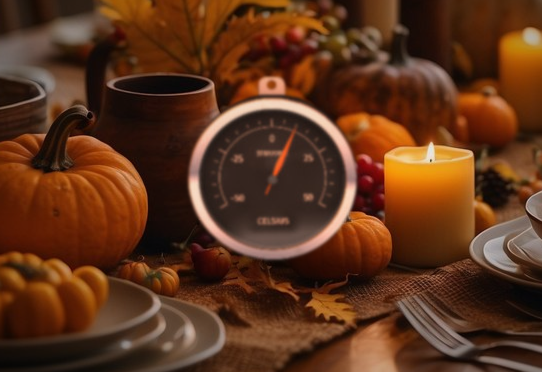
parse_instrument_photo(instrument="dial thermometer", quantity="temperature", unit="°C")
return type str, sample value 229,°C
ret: 10,°C
